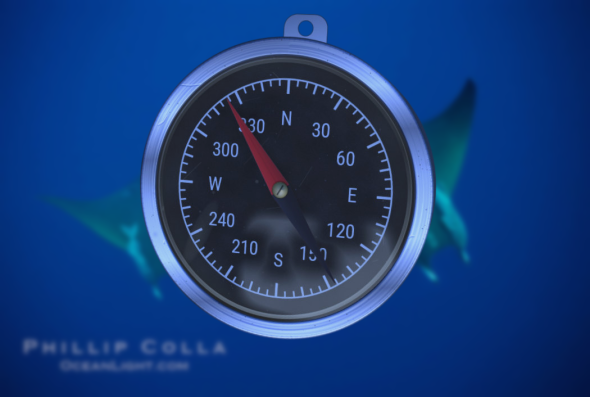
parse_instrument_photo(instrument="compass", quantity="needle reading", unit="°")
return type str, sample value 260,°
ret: 325,°
